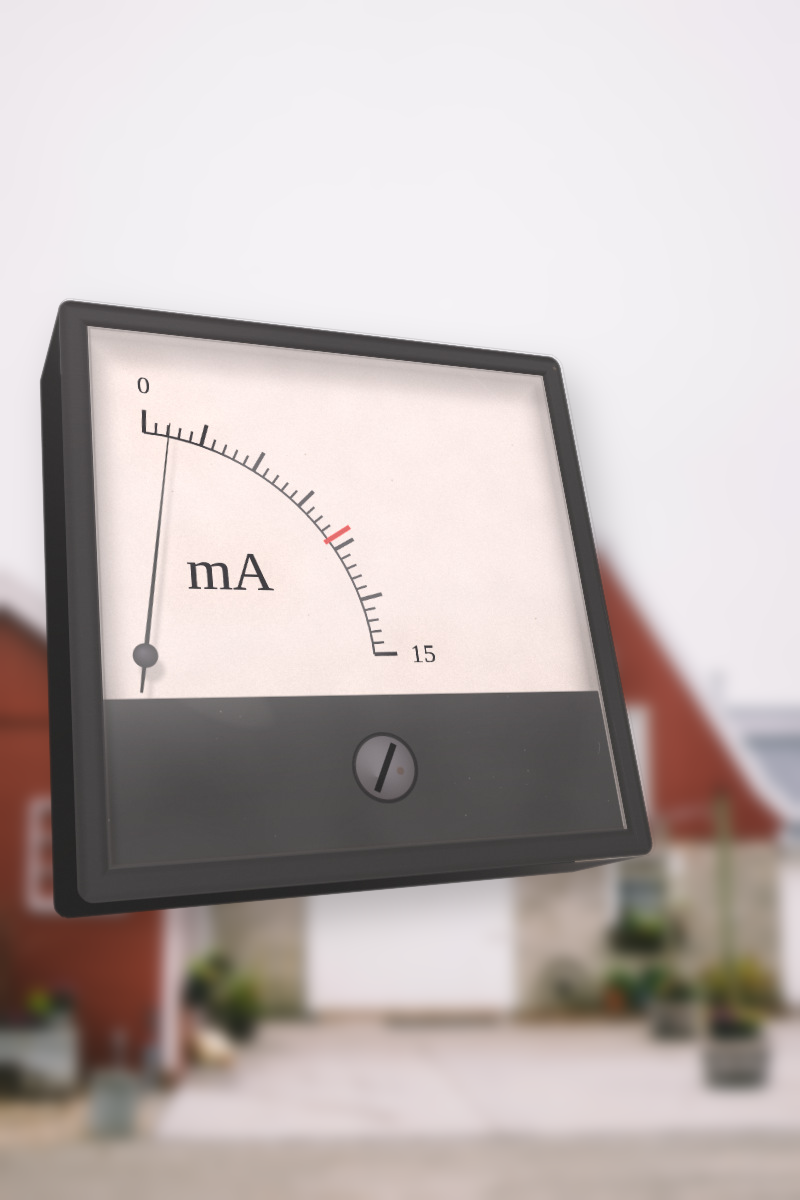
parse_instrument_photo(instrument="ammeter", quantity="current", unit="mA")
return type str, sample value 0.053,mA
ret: 1,mA
